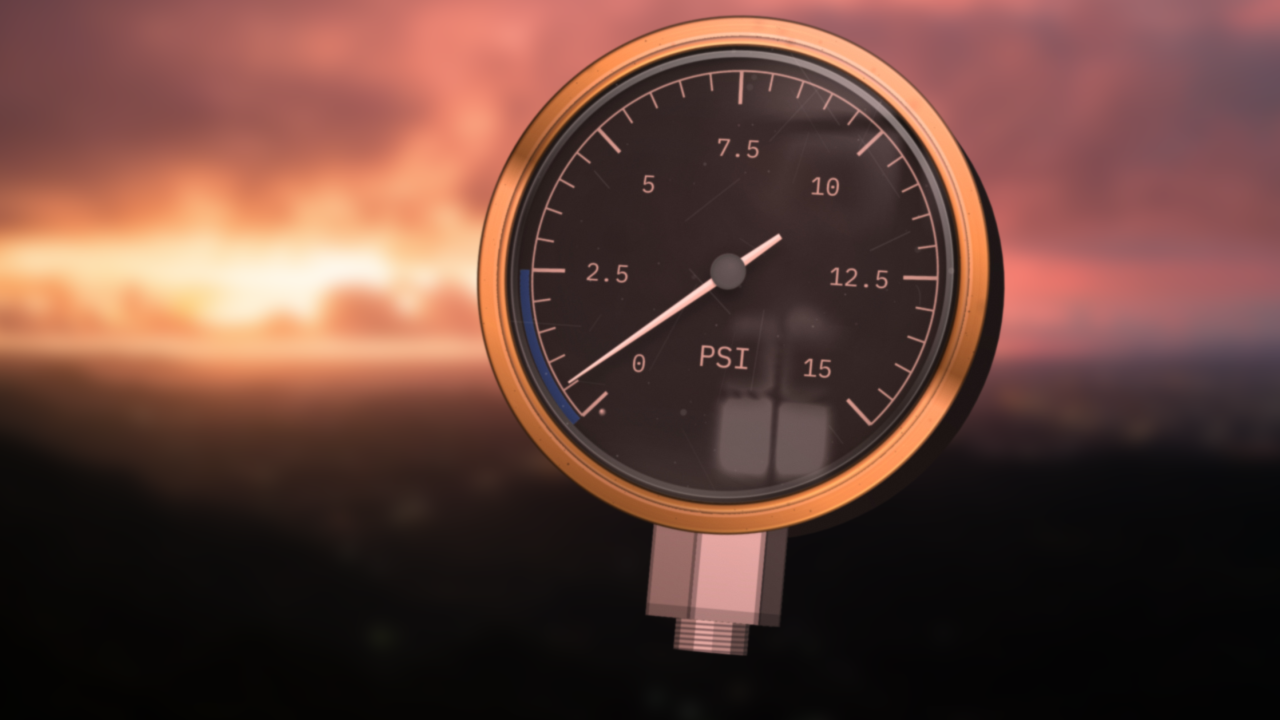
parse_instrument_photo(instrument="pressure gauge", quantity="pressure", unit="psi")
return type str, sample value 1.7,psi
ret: 0.5,psi
